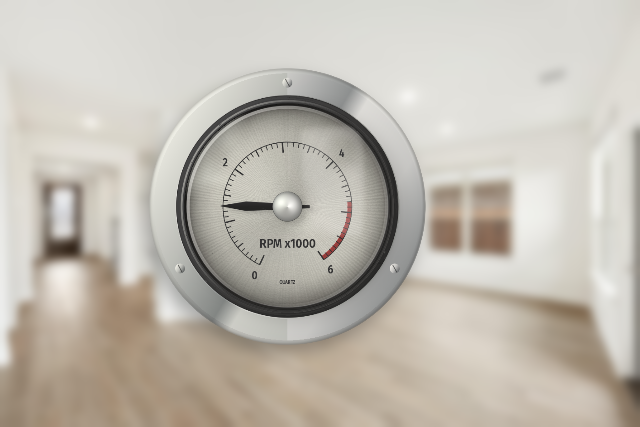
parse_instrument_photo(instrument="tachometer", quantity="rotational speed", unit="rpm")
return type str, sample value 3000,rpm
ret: 1300,rpm
